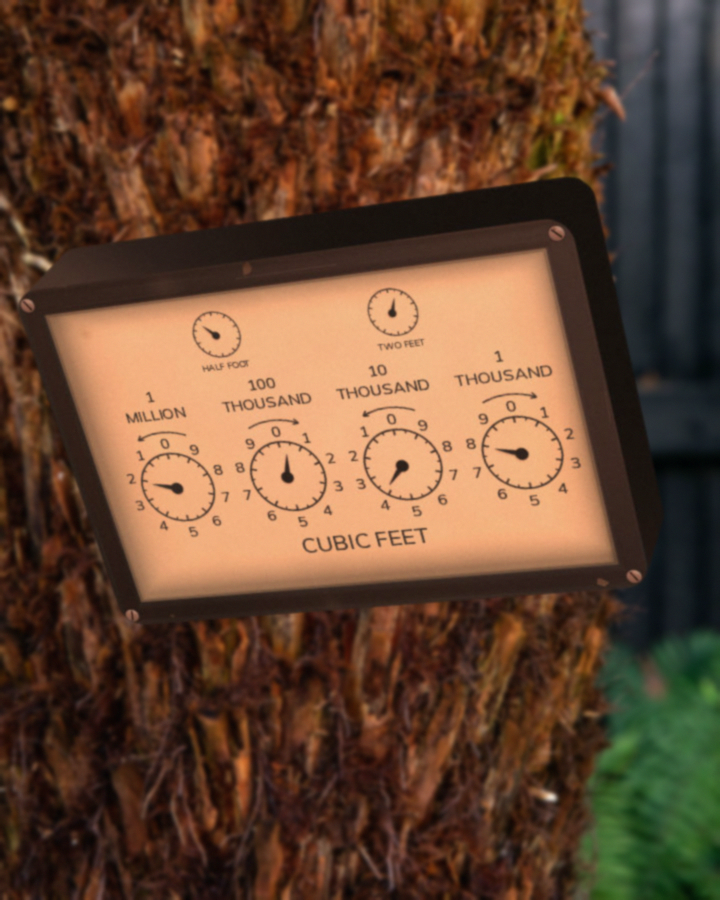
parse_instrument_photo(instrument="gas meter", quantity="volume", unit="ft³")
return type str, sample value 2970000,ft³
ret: 203800,ft³
